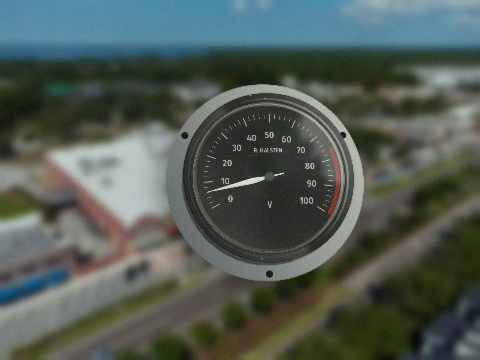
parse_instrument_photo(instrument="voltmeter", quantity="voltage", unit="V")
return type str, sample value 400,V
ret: 6,V
